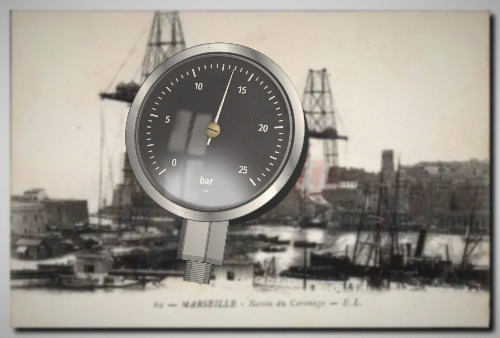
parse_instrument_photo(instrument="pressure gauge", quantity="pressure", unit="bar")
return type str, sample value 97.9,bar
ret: 13.5,bar
